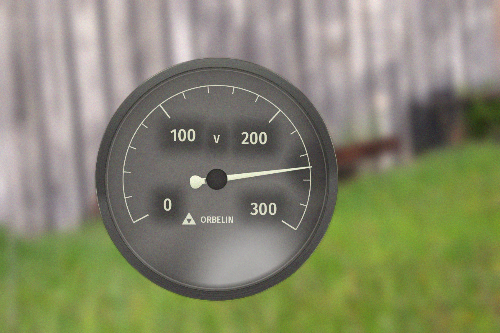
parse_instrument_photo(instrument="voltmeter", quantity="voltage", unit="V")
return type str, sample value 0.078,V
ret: 250,V
